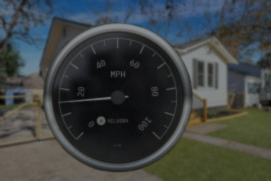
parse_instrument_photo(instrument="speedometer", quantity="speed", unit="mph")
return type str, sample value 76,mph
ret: 15,mph
